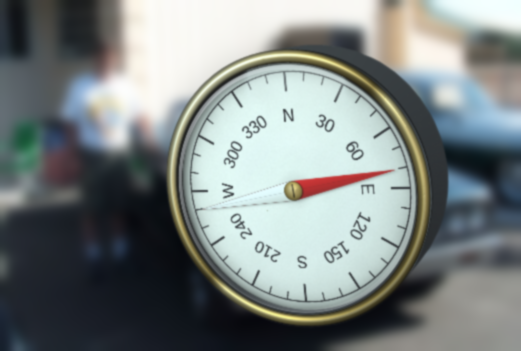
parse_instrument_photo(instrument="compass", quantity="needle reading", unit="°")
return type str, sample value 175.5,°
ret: 80,°
